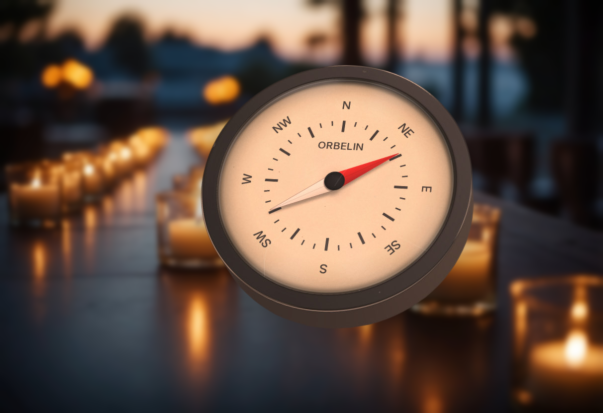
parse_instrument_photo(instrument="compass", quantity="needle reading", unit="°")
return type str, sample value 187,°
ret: 60,°
